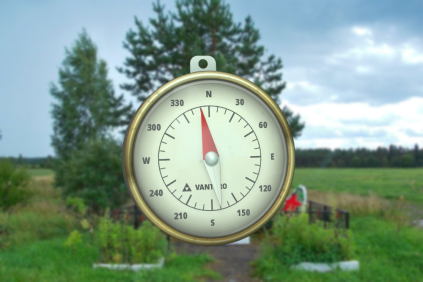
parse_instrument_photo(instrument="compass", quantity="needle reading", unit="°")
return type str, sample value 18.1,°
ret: 350,°
